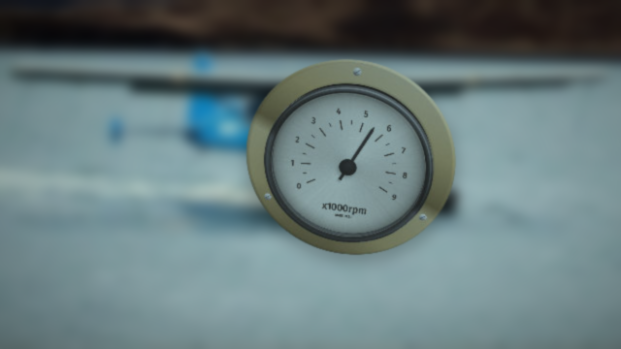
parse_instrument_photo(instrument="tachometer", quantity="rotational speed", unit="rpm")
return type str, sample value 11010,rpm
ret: 5500,rpm
